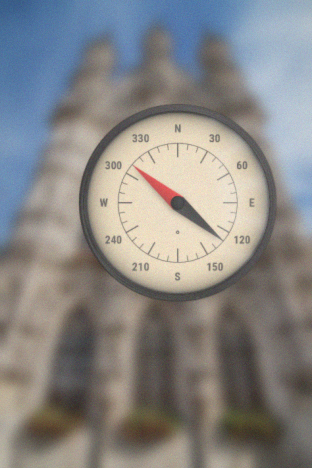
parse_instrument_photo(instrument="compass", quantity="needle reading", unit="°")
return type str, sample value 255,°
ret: 310,°
